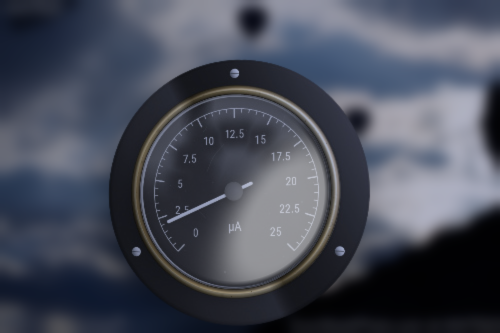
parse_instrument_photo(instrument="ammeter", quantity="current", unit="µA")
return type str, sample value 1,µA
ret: 2,µA
